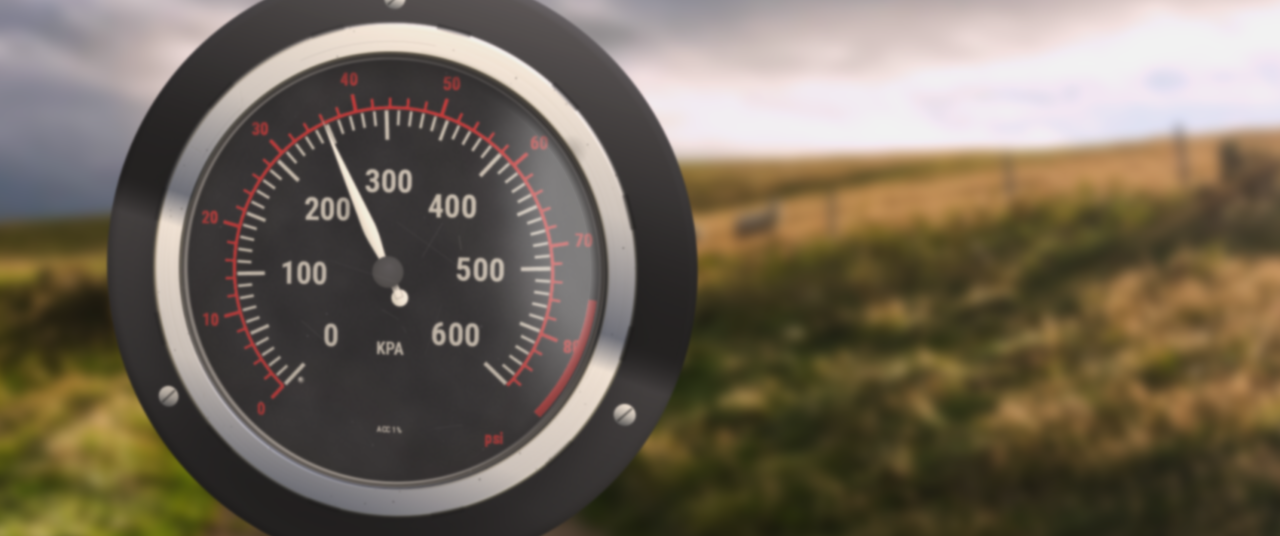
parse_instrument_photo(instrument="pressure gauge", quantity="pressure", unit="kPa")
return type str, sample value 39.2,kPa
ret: 250,kPa
